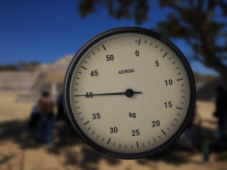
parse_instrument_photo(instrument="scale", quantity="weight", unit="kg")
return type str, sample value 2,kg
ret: 40,kg
